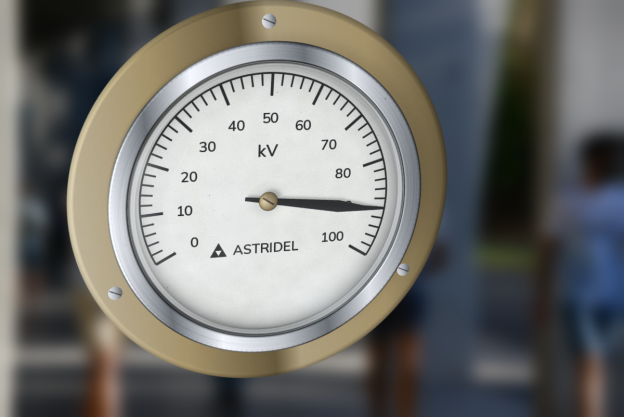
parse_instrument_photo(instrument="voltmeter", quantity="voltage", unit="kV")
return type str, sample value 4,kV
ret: 90,kV
